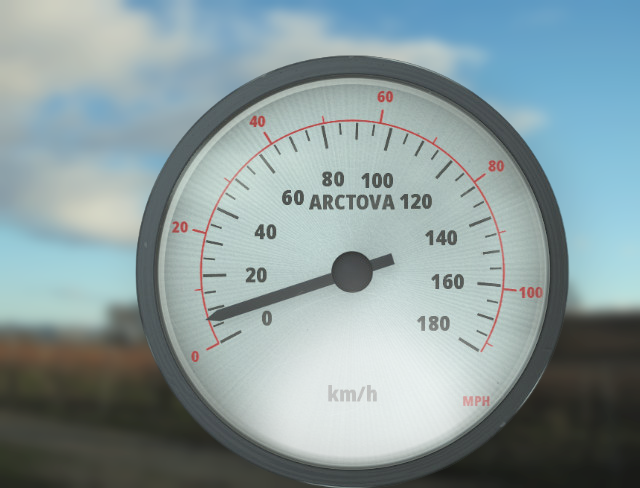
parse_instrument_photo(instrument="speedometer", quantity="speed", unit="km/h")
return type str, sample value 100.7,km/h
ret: 7.5,km/h
